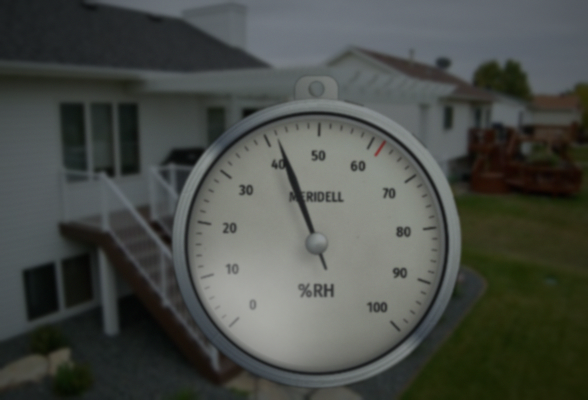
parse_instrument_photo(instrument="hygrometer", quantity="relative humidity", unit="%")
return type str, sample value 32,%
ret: 42,%
